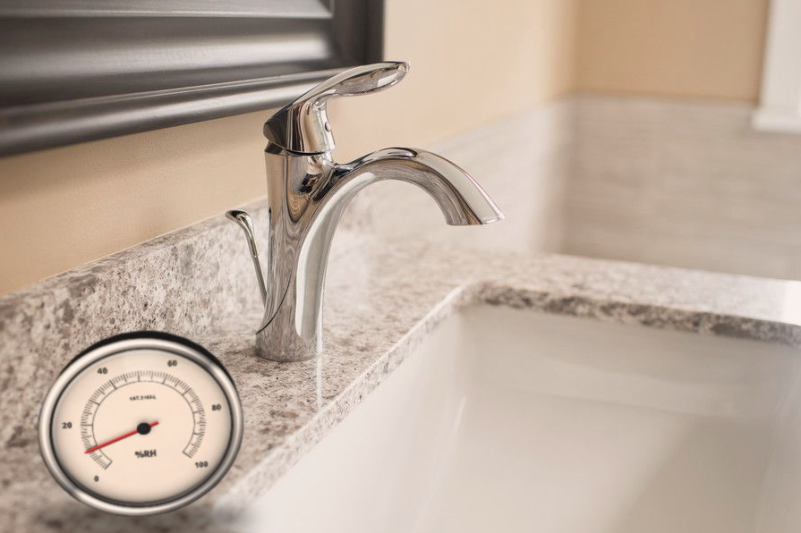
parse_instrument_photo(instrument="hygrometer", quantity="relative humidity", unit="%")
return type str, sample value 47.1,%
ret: 10,%
